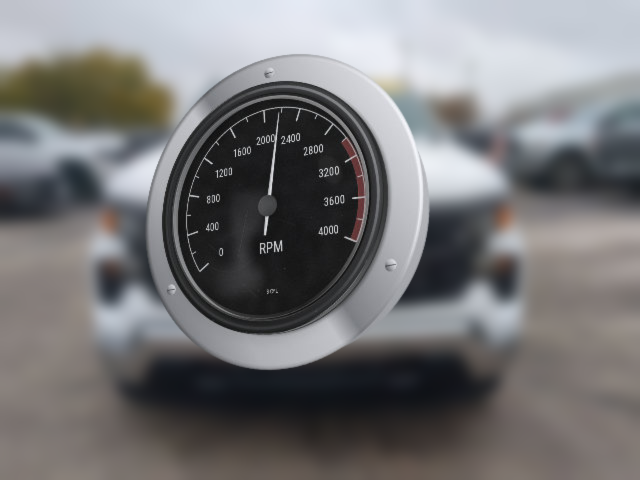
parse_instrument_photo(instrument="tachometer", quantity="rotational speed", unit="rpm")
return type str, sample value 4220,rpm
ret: 2200,rpm
